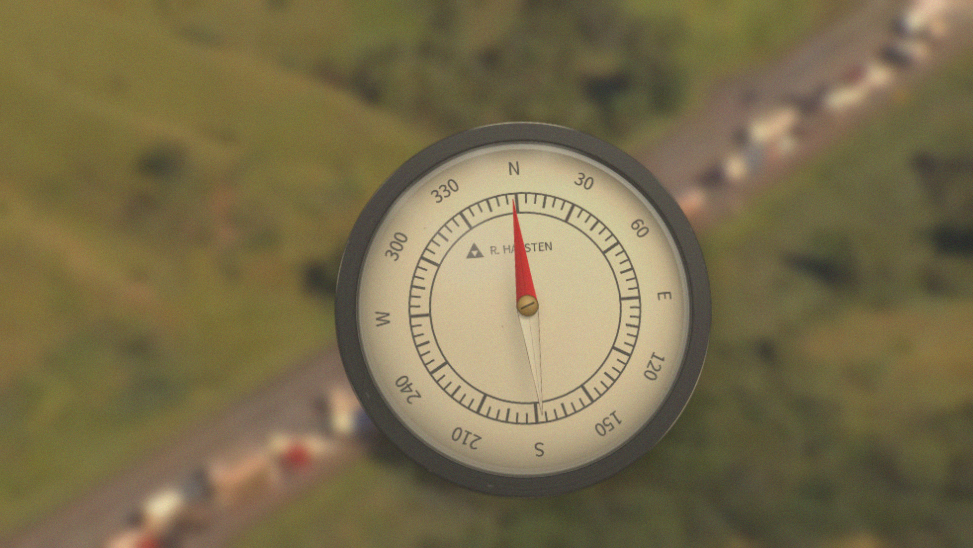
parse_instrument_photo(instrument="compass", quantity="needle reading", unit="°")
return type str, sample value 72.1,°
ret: 357.5,°
